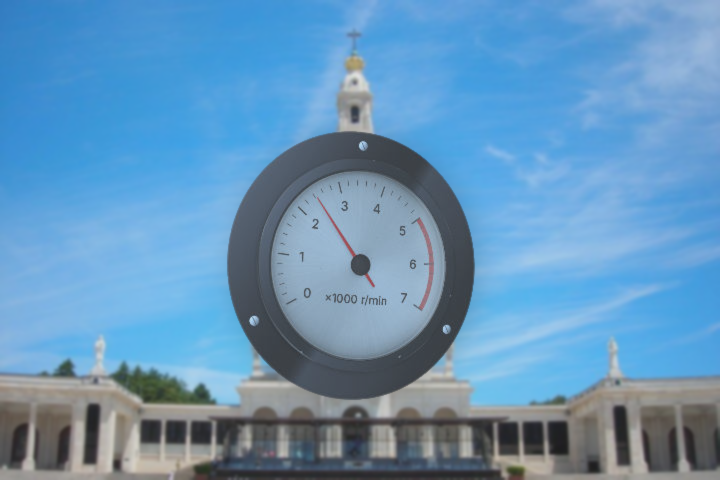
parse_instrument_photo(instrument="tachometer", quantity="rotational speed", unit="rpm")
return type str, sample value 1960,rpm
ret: 2400,rpm
